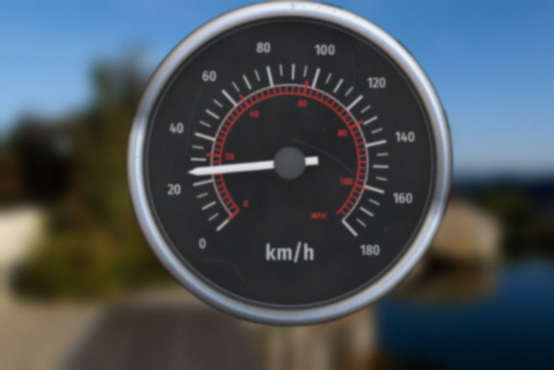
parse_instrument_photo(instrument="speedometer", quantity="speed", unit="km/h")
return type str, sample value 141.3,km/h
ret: 25,km/h
